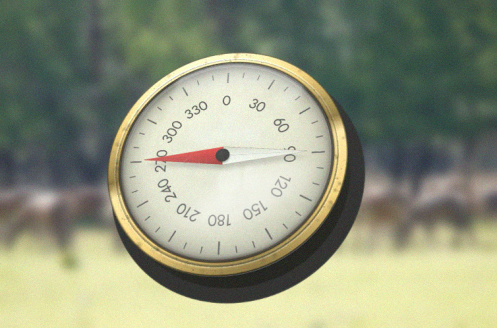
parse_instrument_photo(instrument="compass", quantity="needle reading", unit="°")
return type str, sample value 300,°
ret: 270,°
